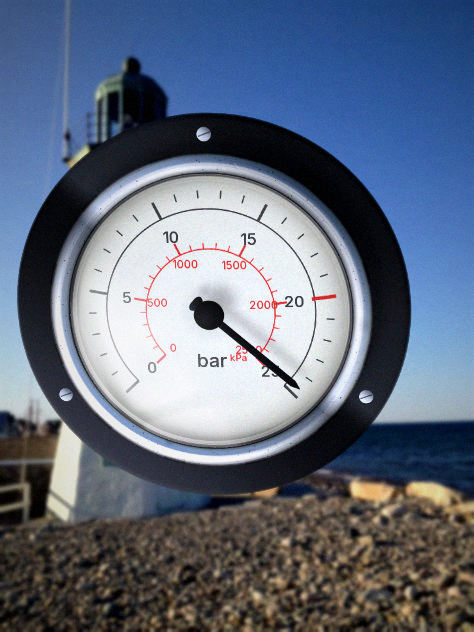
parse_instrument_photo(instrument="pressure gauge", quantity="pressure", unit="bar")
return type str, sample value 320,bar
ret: 24.5,bar
